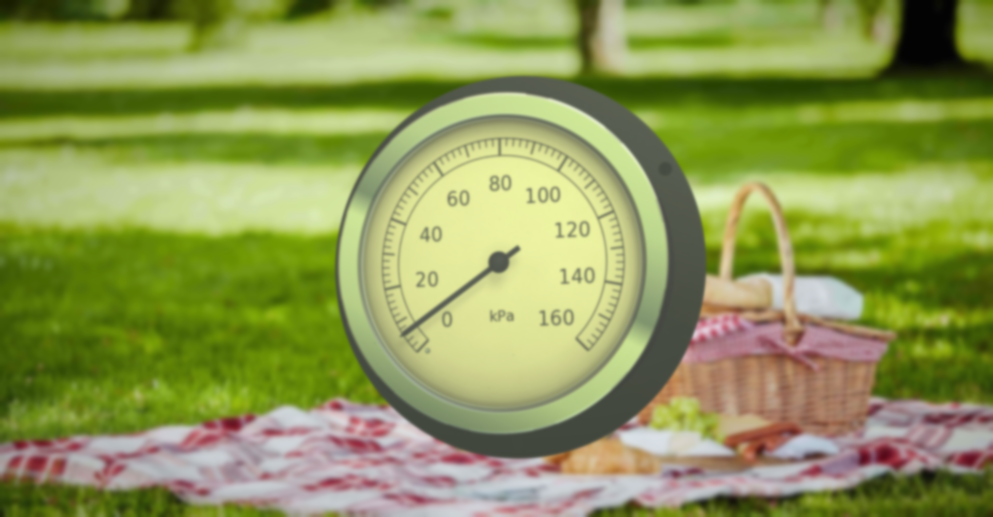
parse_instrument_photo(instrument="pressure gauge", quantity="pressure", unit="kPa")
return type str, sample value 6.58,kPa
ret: 6,kPa
